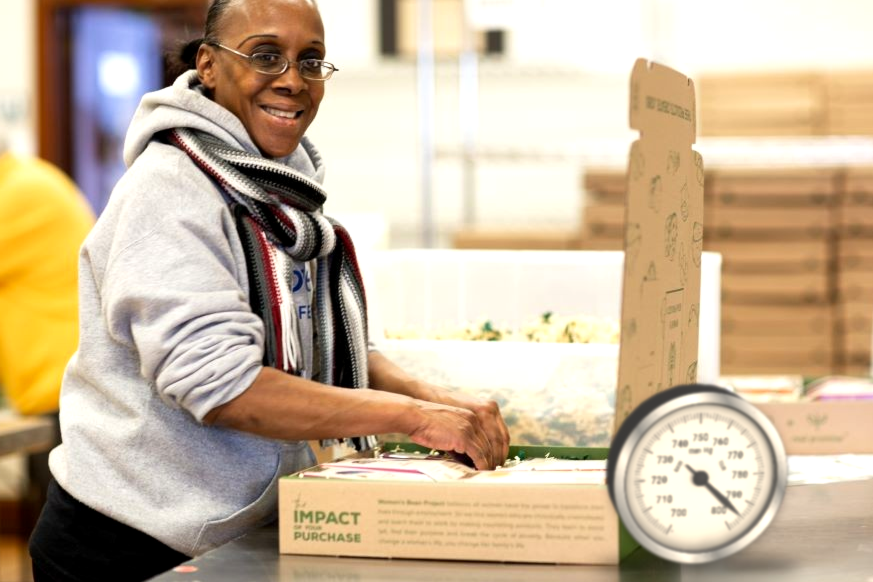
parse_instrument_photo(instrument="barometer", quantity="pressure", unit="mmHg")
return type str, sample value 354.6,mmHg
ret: 795,mmHg
